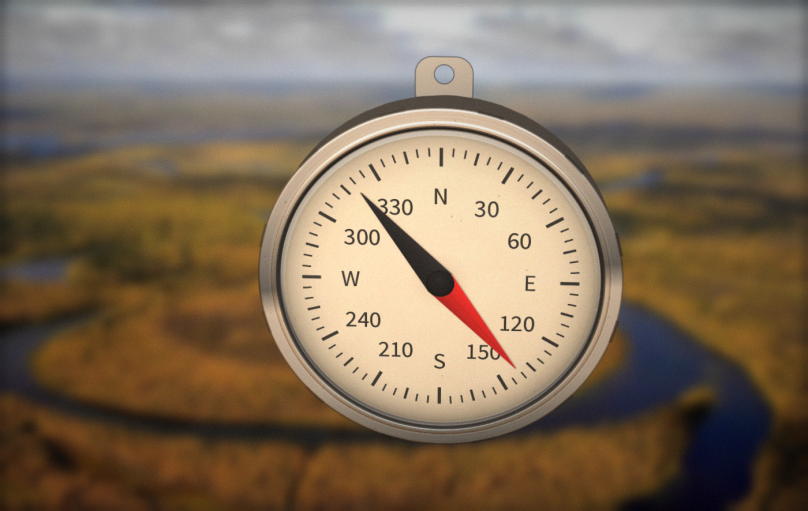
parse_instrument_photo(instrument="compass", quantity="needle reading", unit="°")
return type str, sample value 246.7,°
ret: 140,°
